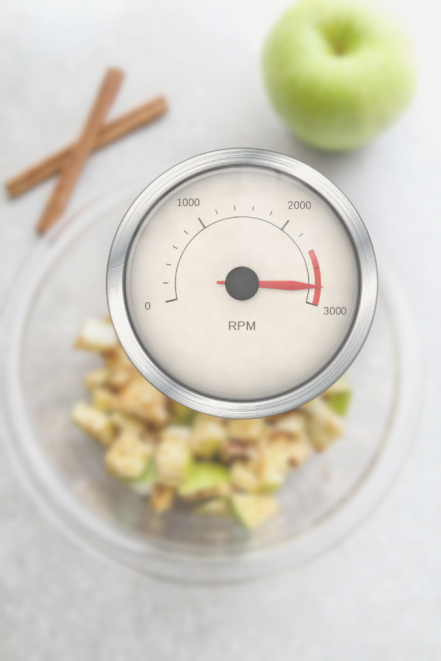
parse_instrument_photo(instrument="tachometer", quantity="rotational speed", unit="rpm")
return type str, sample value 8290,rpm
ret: 2800,rpm
